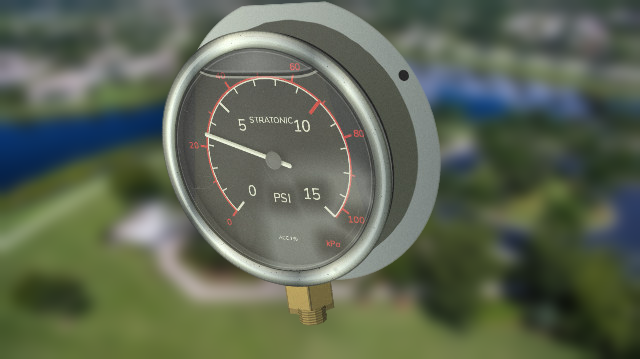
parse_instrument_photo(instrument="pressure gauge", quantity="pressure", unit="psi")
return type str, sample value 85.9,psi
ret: 3.5,psi
